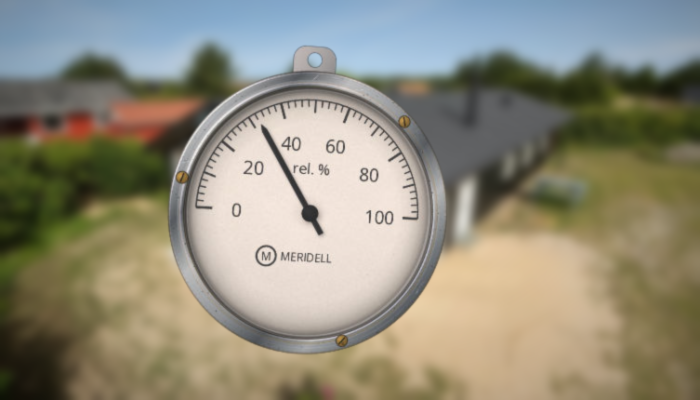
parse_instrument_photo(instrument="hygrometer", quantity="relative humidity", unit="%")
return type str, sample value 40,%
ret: 32,%
